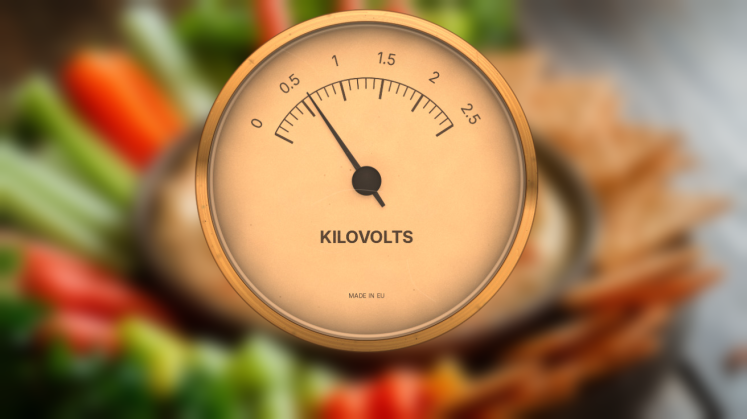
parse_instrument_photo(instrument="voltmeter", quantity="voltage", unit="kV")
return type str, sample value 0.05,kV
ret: 0.6,kV
